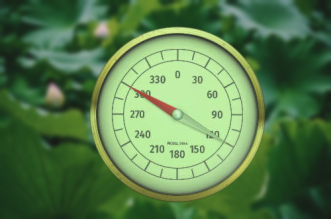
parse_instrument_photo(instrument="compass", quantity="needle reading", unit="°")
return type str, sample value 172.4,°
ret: 300,°
